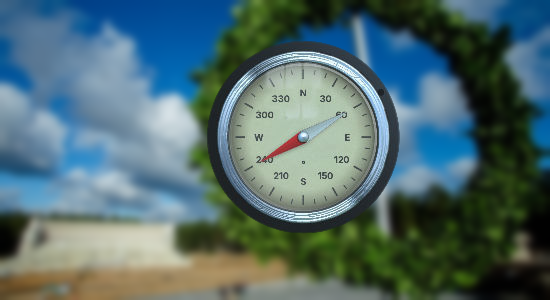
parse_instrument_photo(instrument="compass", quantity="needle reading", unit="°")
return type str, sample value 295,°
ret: 240,°
